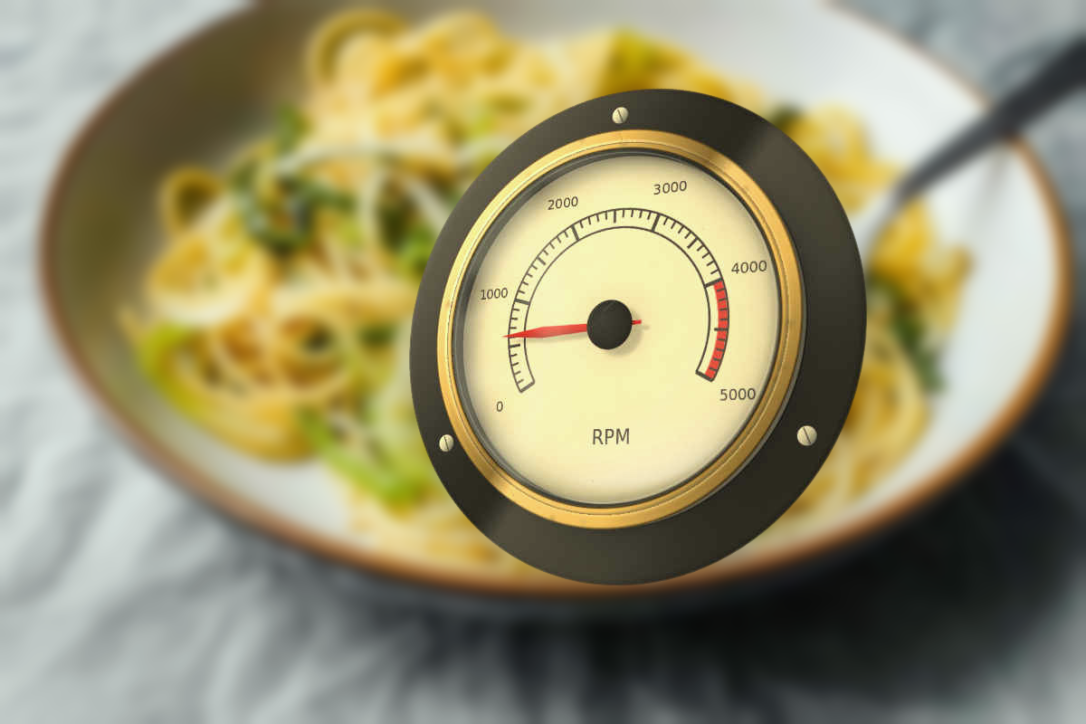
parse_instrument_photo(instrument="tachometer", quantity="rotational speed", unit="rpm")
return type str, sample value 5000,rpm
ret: 600,rpm
